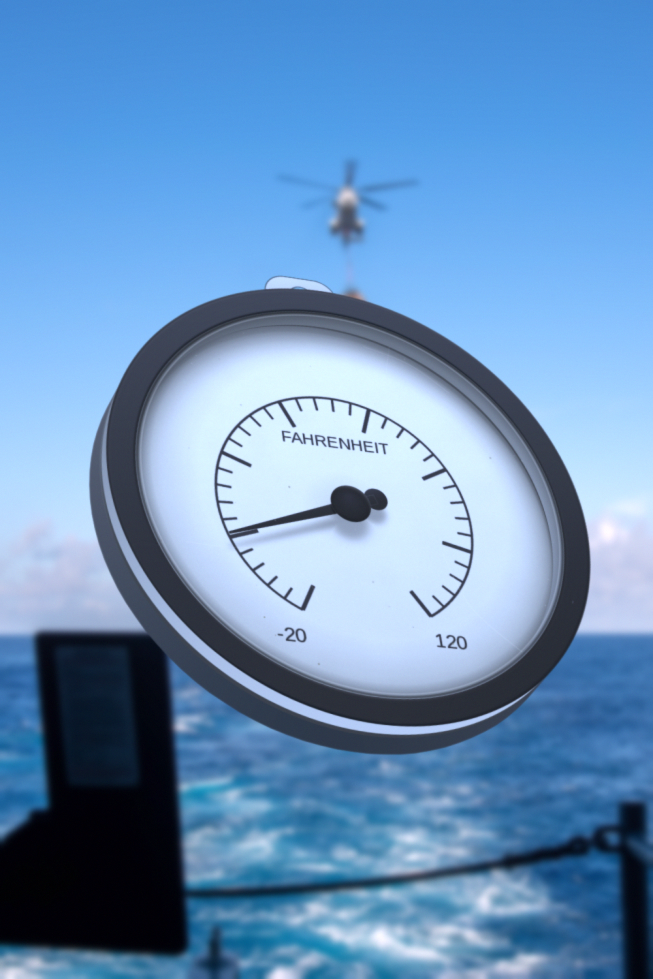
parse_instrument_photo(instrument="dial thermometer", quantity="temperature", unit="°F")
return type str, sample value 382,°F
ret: 0,°F
